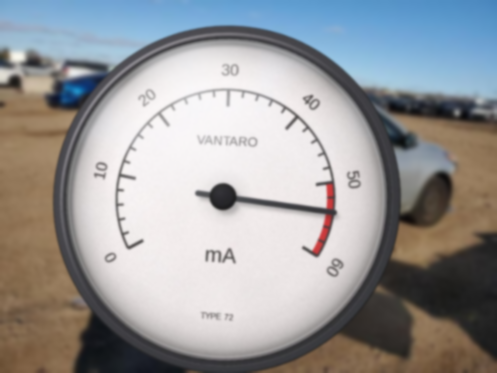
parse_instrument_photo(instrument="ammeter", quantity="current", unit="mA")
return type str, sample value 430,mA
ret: 54,mA
